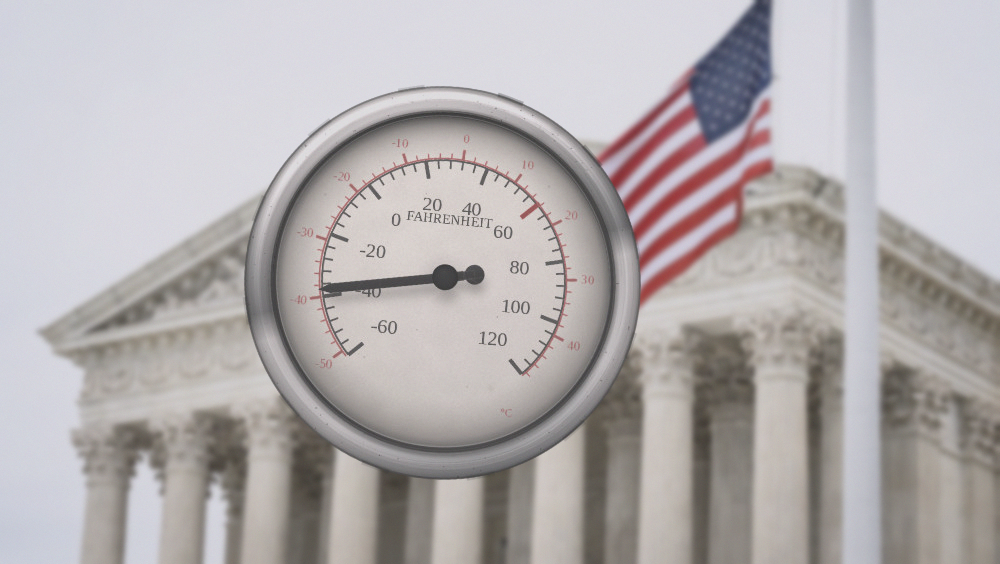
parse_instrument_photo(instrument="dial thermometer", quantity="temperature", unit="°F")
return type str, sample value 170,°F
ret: -38,°F
